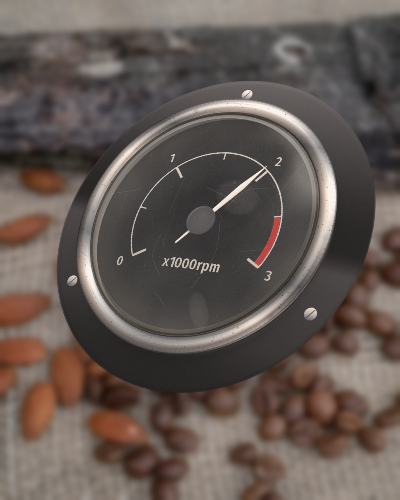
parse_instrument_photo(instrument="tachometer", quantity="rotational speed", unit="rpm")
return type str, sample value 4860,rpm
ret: 2000,rpm
